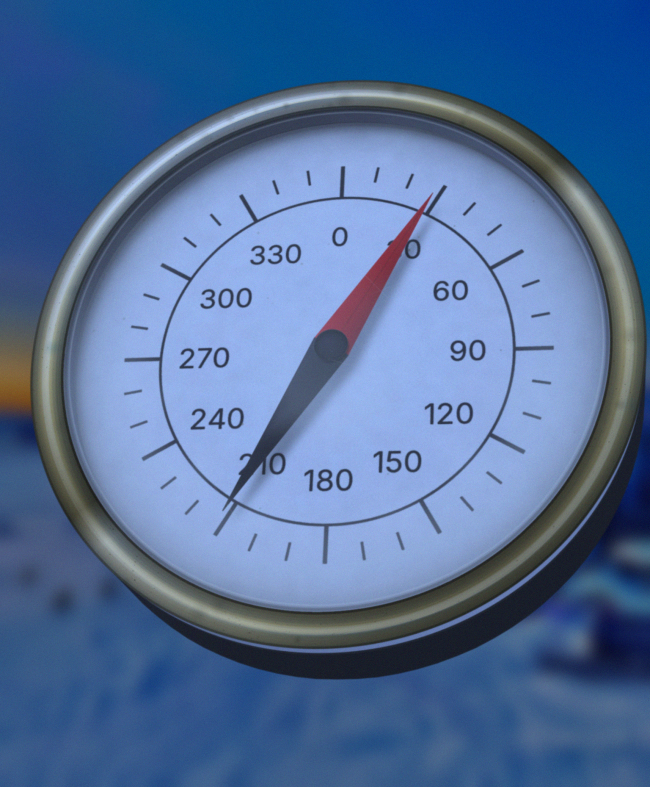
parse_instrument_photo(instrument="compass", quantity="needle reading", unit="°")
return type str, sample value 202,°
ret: 30,°
